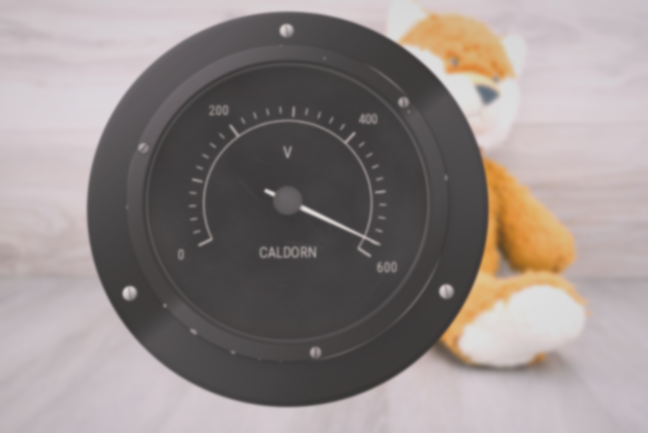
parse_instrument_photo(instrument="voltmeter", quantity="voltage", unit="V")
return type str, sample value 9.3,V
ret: 580,V
